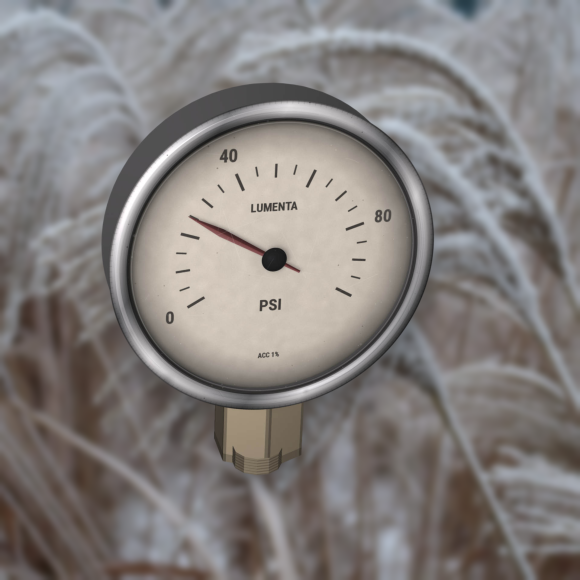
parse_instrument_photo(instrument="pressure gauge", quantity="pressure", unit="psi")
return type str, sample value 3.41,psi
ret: 25,psi
